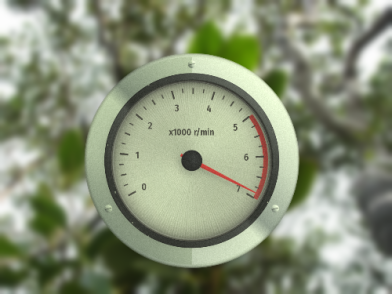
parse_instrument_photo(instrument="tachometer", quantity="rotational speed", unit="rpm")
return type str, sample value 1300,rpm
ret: 6875,rpm
